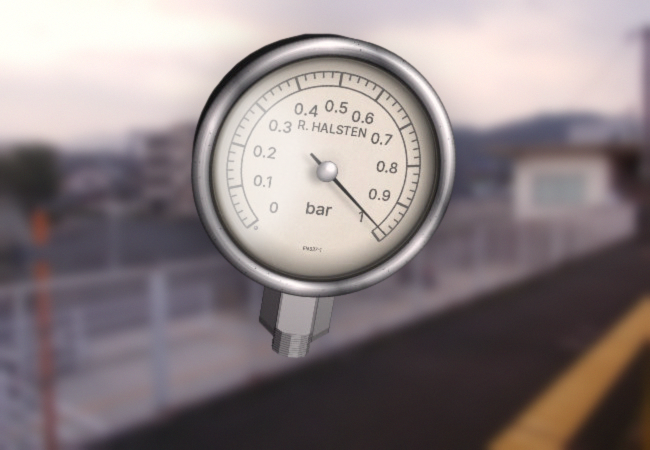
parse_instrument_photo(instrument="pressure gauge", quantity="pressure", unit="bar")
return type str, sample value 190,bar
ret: 0.98,bar
